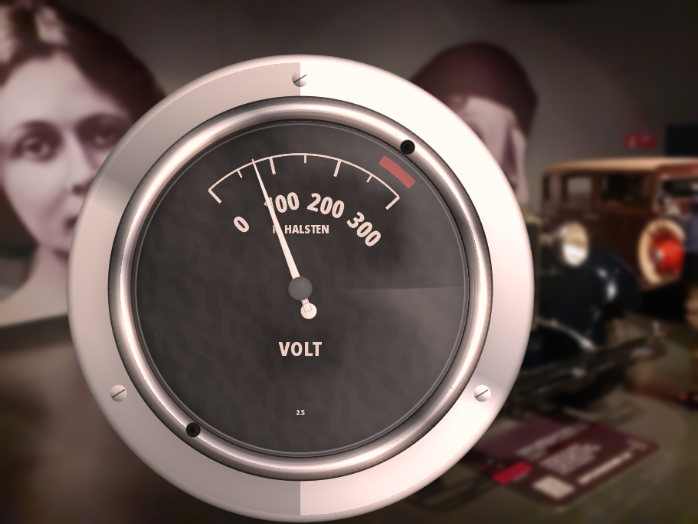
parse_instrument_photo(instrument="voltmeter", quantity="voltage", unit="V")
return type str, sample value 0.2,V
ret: 75,V
